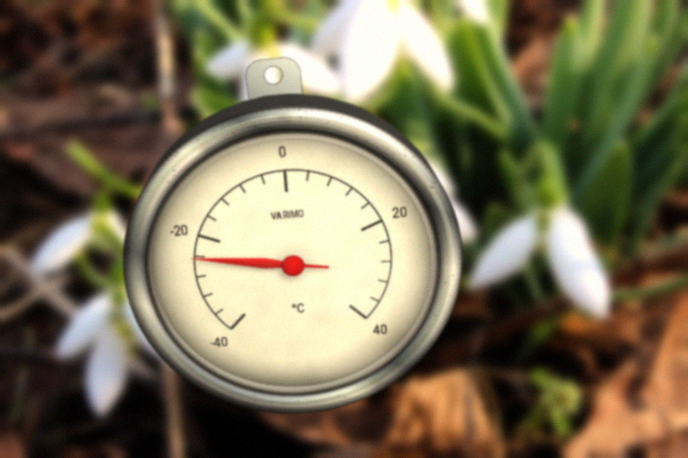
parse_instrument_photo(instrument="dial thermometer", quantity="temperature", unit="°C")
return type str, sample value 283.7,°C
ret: -24,°C
